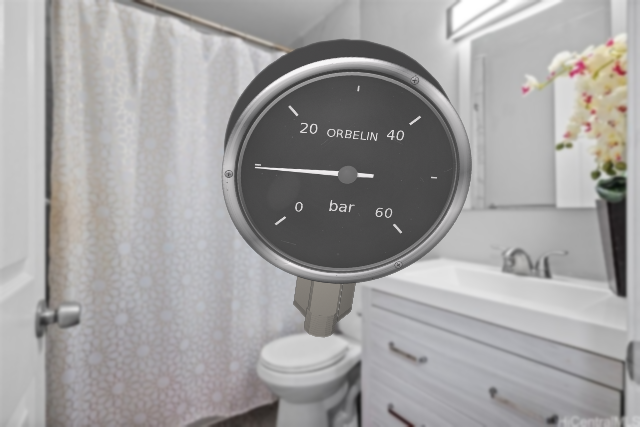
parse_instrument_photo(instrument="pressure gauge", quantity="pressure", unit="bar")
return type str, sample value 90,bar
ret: 10,bar
